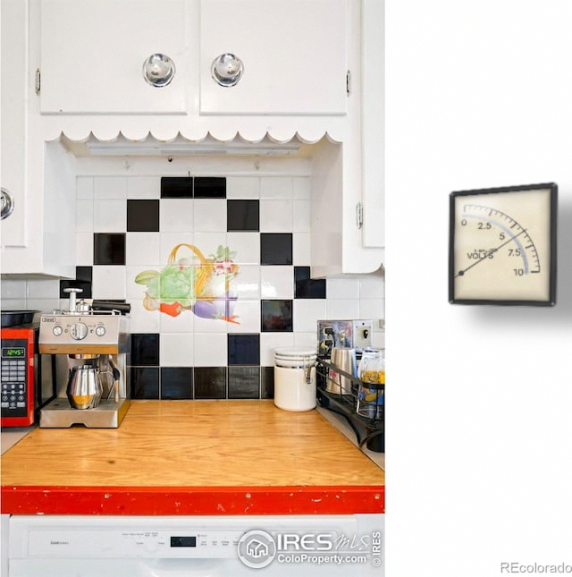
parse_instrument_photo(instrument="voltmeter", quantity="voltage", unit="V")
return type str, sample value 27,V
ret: 6,V
